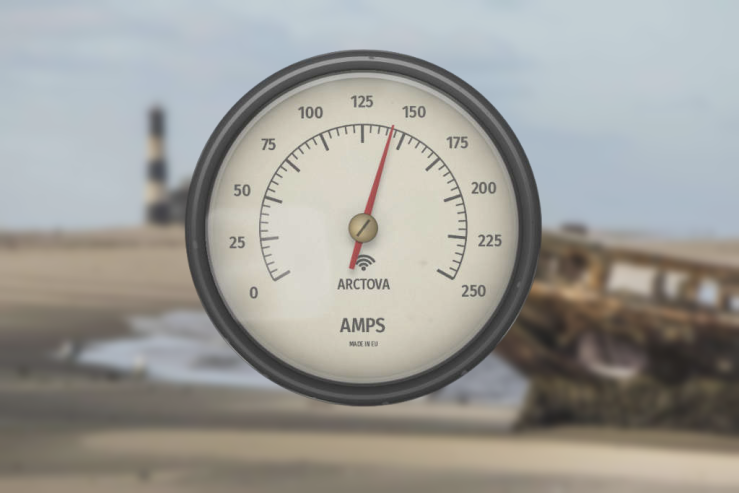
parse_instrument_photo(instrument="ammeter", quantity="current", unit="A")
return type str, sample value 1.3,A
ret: 142.5,A
